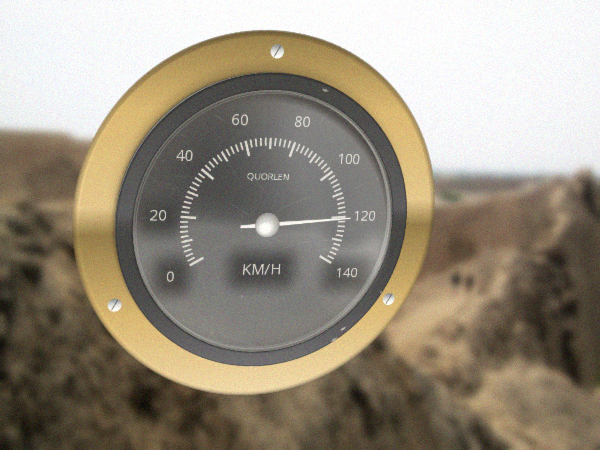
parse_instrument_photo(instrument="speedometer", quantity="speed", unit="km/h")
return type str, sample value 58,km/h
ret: 120,km/h
